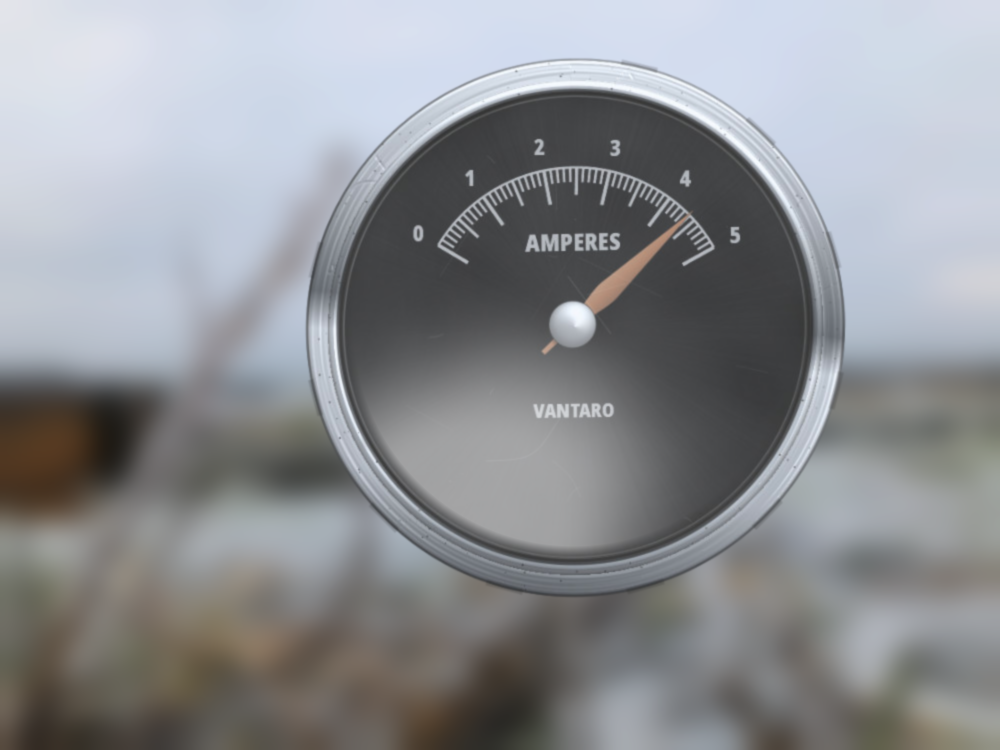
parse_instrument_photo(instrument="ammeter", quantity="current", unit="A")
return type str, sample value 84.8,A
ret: 4.4,A
